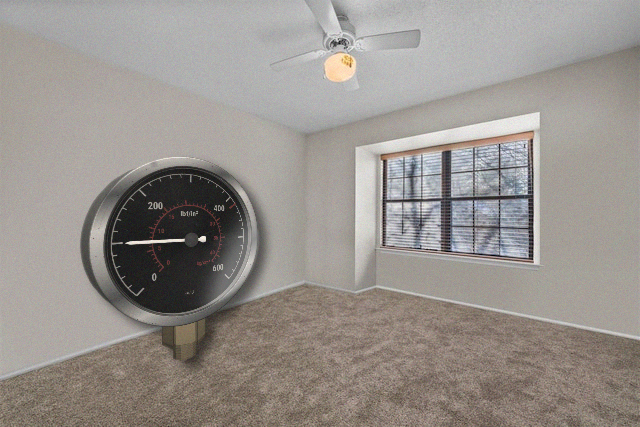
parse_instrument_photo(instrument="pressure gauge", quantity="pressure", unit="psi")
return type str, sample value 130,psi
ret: 100,psi
